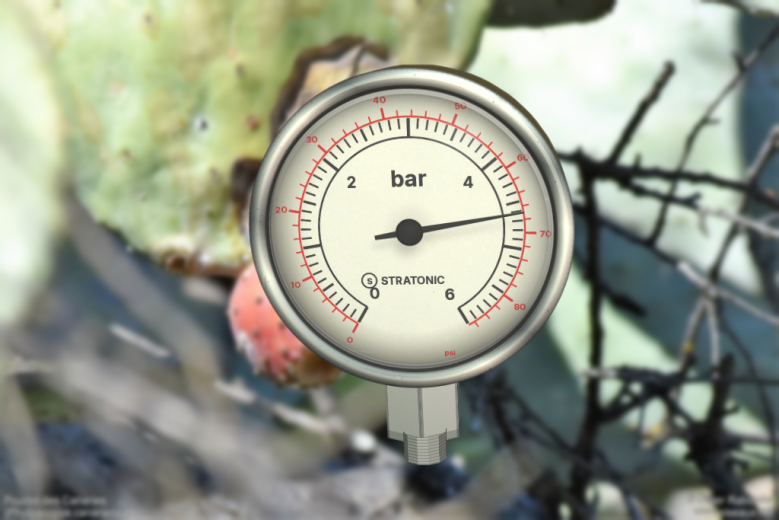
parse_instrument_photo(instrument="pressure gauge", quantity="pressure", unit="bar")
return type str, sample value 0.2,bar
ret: 4.6,bar
